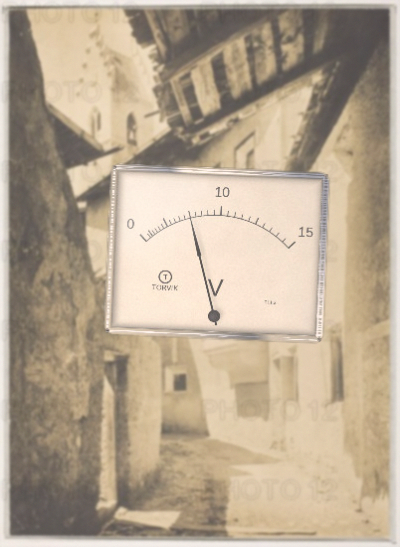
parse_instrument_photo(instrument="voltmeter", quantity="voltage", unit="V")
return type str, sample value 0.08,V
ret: 7.5,V
